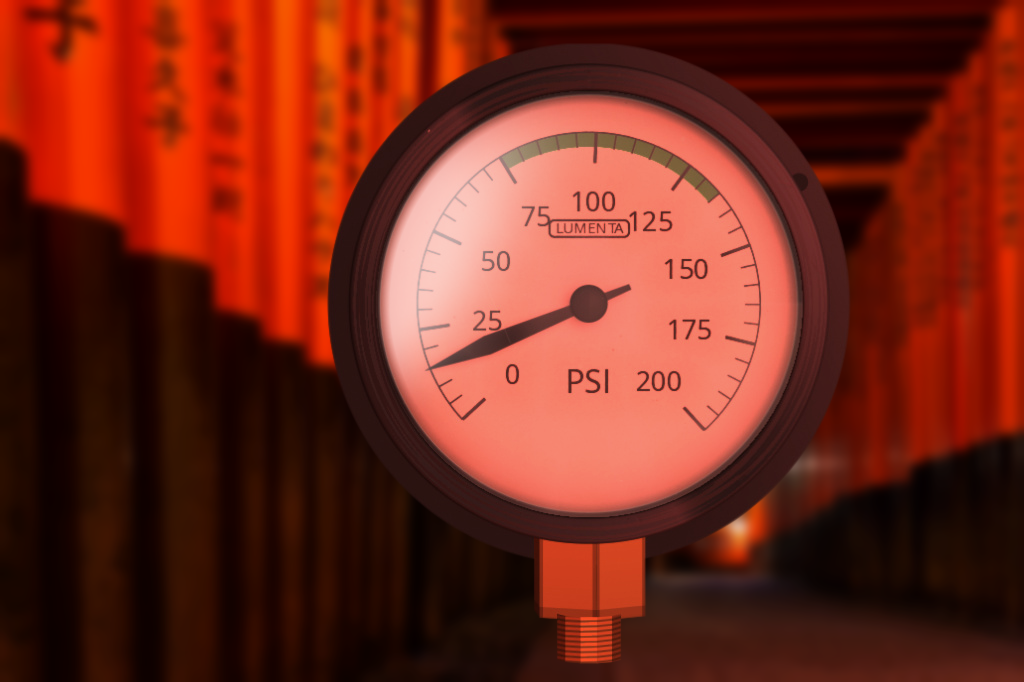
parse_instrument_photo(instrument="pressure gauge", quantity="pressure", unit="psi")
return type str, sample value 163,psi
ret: 15,psi
